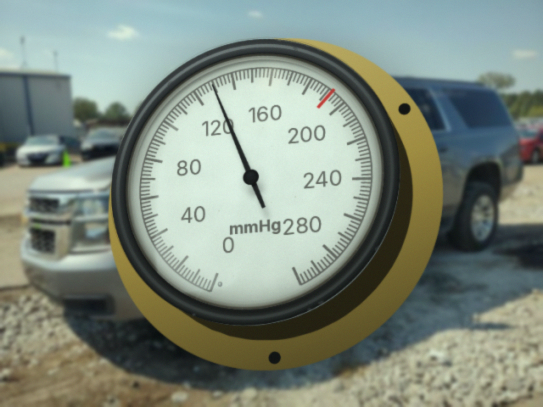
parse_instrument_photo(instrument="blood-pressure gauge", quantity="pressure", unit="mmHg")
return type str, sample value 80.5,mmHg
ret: 130,mmHg
